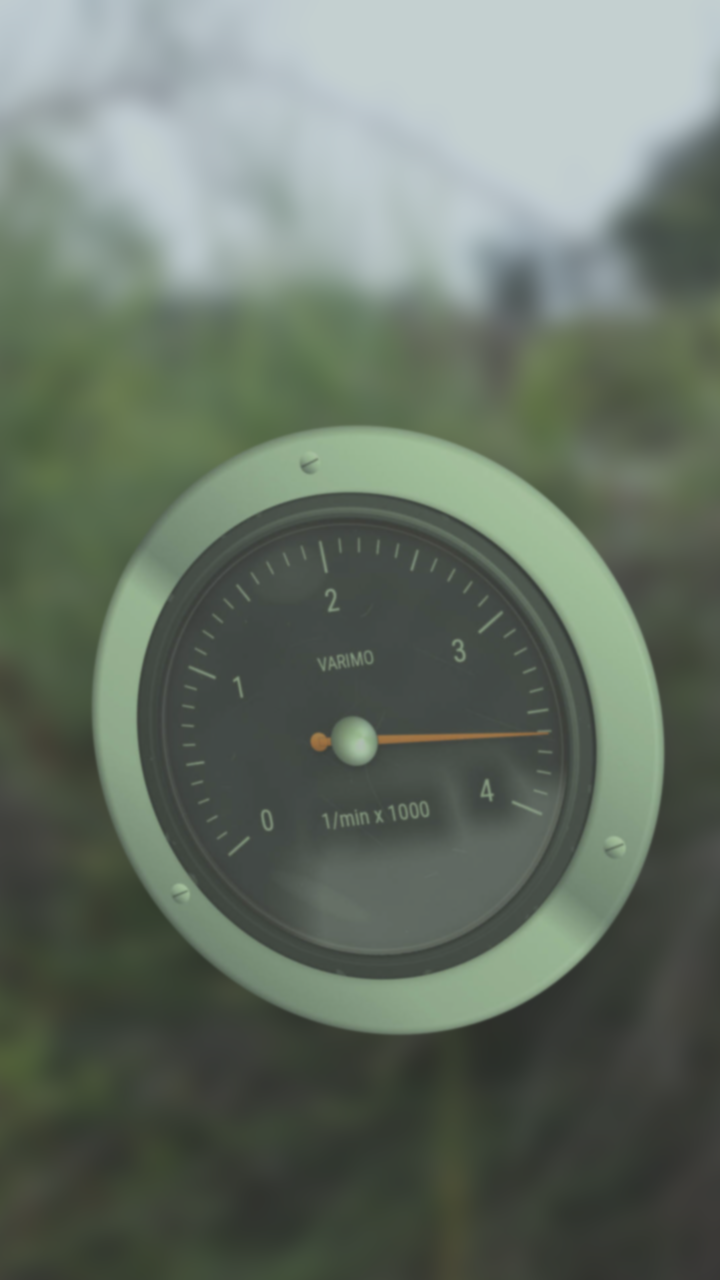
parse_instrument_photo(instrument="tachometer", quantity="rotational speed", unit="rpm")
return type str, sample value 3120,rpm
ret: 3600,rpm
